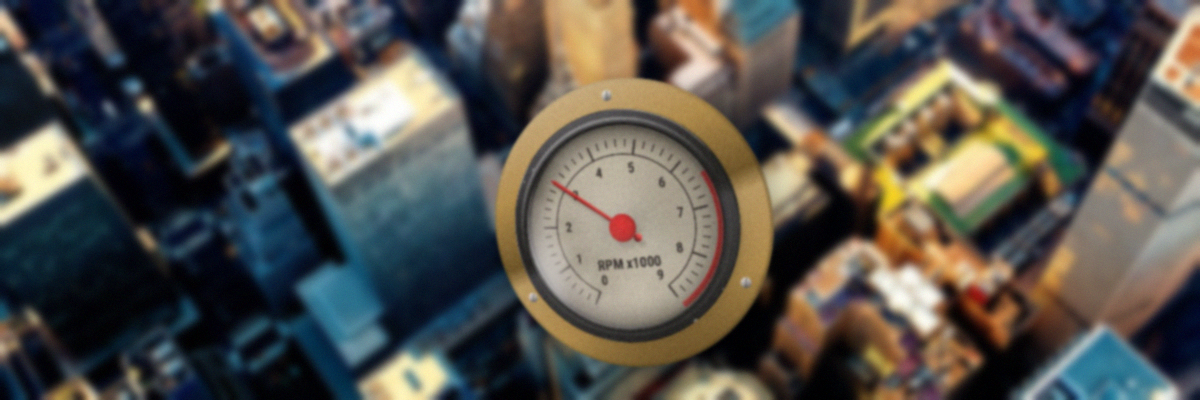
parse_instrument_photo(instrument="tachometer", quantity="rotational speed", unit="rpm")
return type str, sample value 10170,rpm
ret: 3000,rpm
